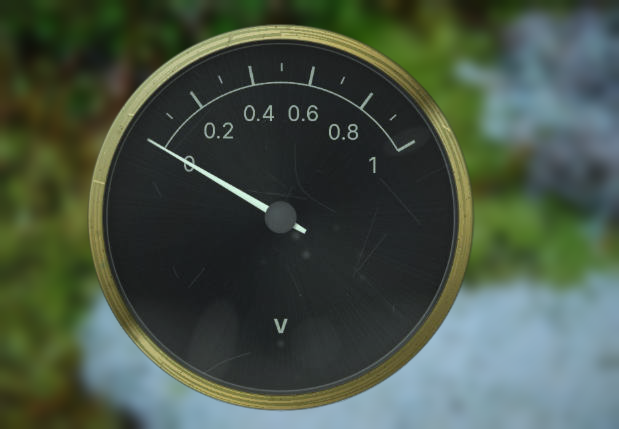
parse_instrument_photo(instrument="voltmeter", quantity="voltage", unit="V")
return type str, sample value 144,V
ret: 0,V
